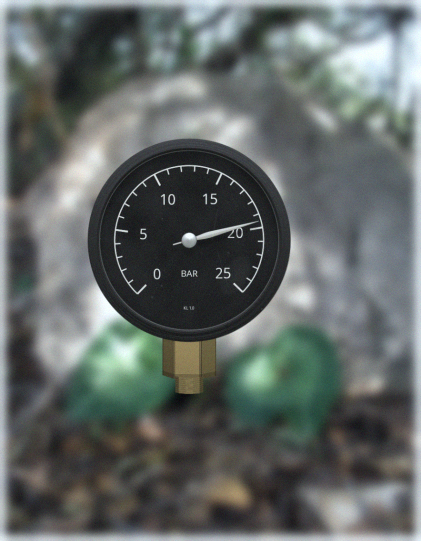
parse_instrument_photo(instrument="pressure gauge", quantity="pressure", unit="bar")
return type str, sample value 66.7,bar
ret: 19.5,bar
